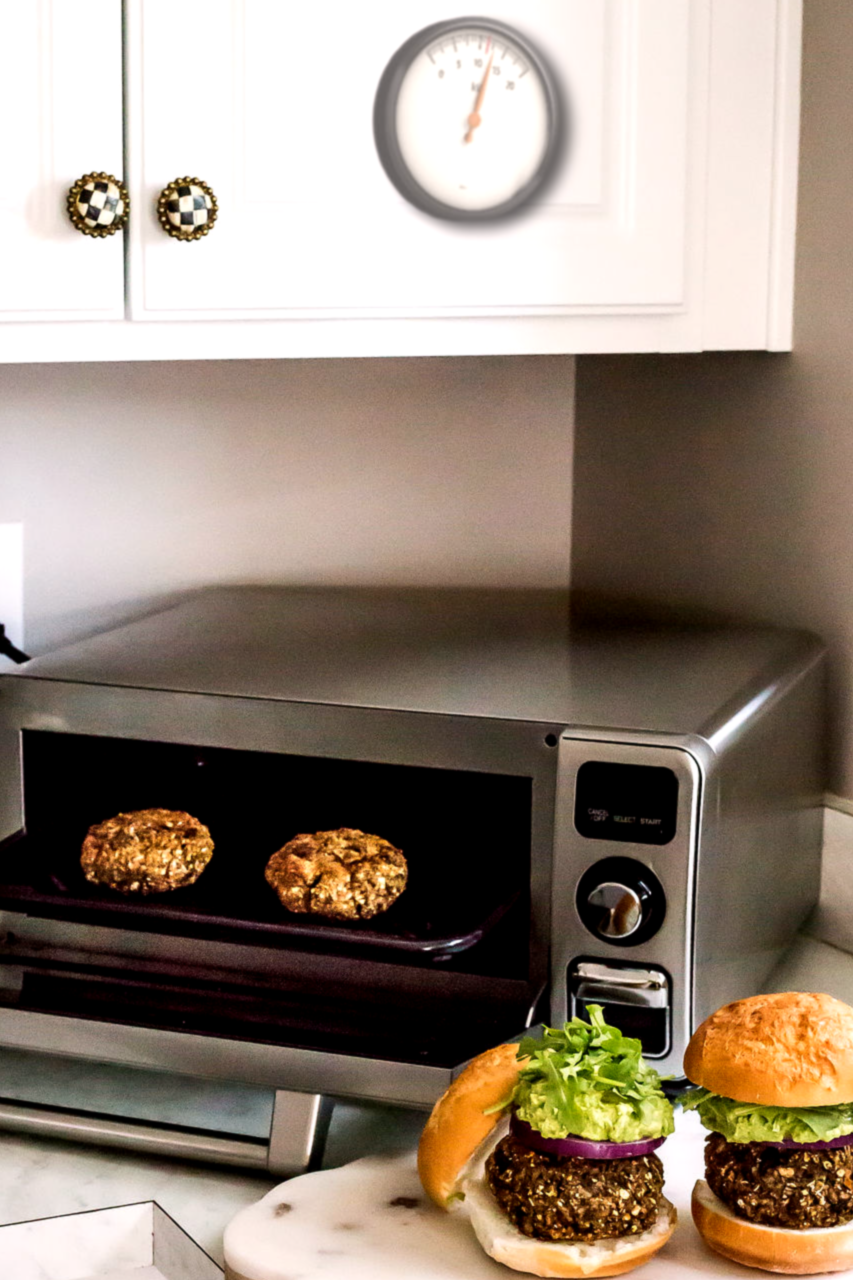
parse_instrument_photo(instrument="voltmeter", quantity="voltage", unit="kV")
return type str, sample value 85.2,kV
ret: 12.5,kV
